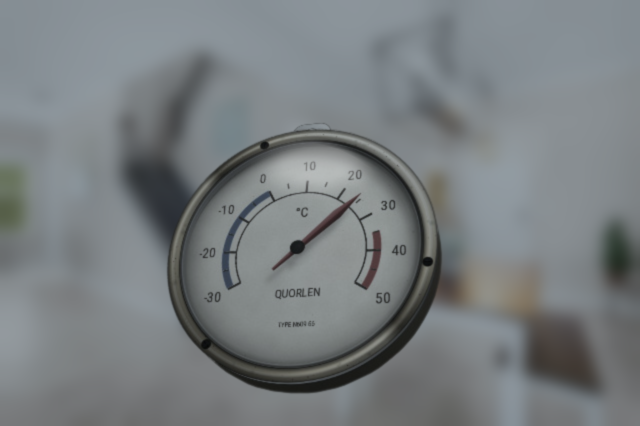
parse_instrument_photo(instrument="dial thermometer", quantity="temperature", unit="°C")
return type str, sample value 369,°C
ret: 25,°C
